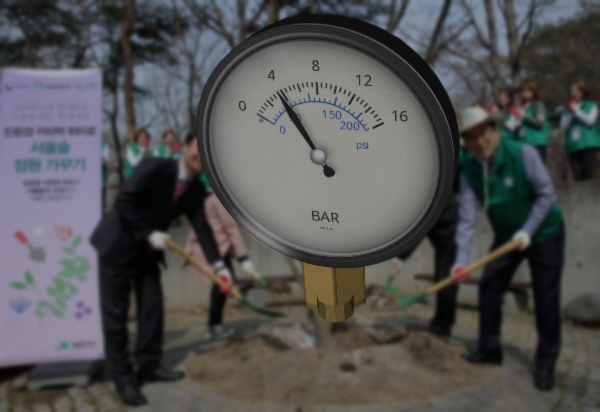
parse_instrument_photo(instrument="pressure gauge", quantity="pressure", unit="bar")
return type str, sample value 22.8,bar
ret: 4,bar
